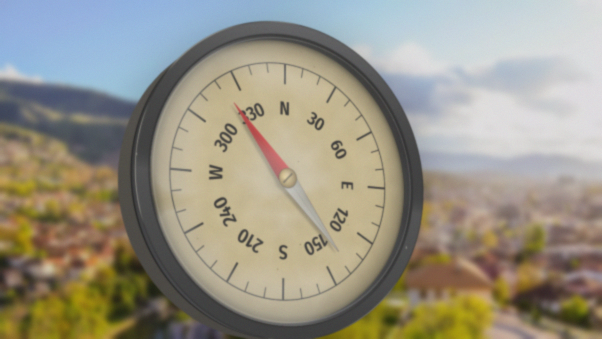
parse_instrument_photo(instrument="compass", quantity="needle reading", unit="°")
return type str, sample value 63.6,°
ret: 320,°
